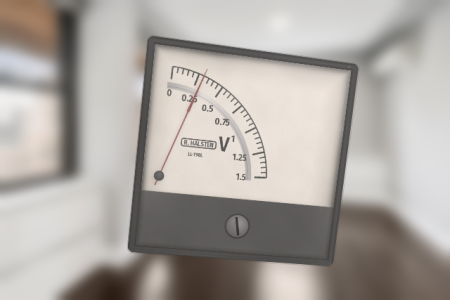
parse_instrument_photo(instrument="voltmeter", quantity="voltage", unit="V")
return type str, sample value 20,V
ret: 0.3,V
